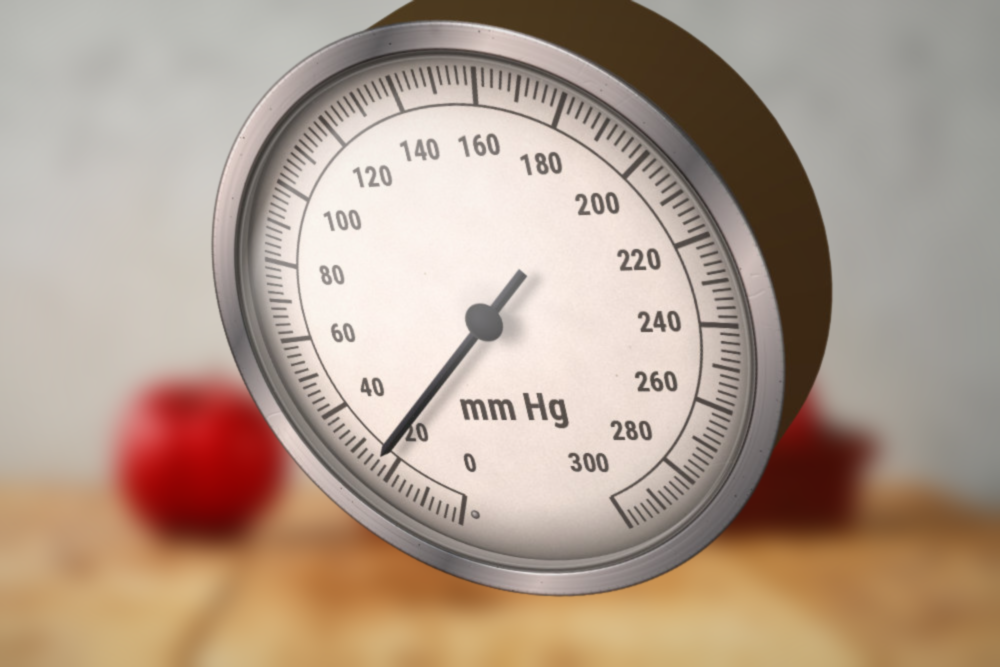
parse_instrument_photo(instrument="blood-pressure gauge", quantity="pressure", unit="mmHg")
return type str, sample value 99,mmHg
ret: 24,mmHg
